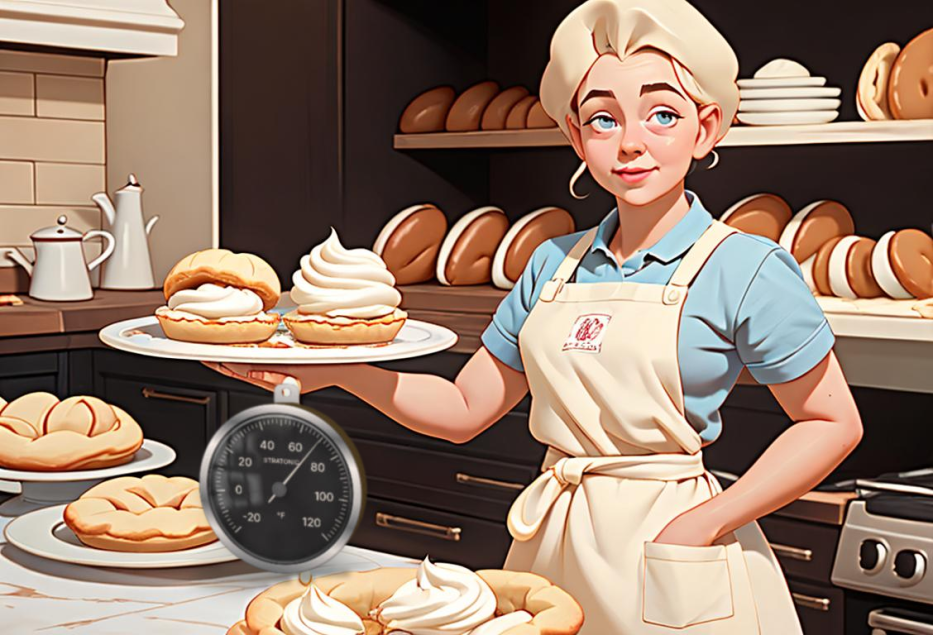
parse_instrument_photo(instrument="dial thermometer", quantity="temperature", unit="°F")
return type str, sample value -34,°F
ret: 70,°F
